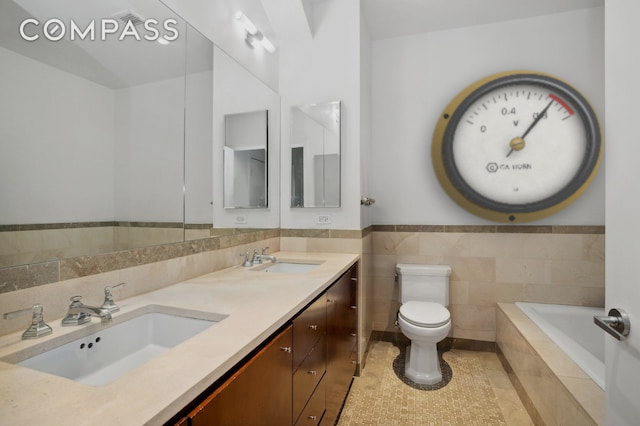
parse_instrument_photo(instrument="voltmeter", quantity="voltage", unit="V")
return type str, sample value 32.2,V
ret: 0.8,V
